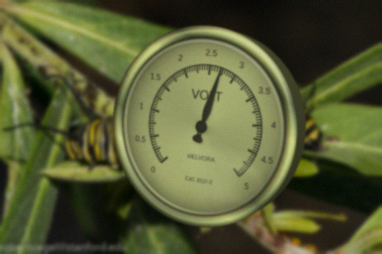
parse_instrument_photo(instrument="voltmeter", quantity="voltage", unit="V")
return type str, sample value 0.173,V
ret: 2.75,V
